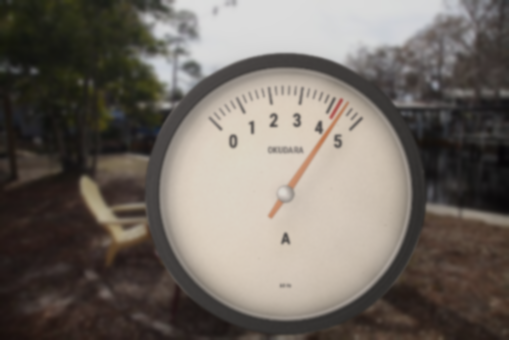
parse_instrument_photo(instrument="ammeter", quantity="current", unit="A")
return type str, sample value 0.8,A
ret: 4.4,A
